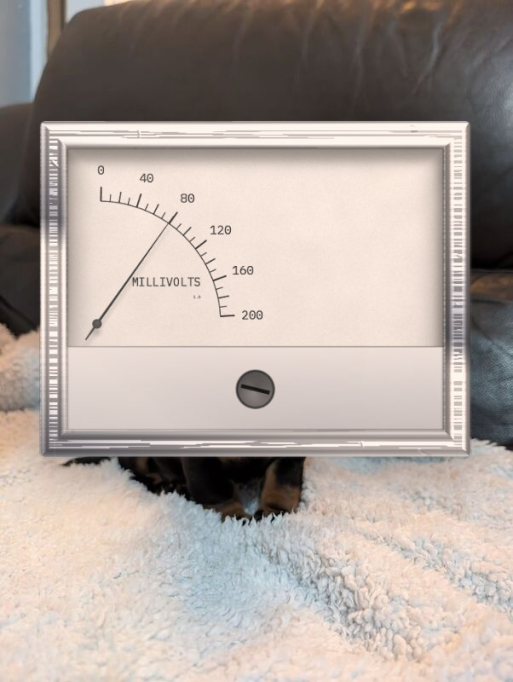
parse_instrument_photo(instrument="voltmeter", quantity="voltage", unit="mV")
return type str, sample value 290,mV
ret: 80,mV
